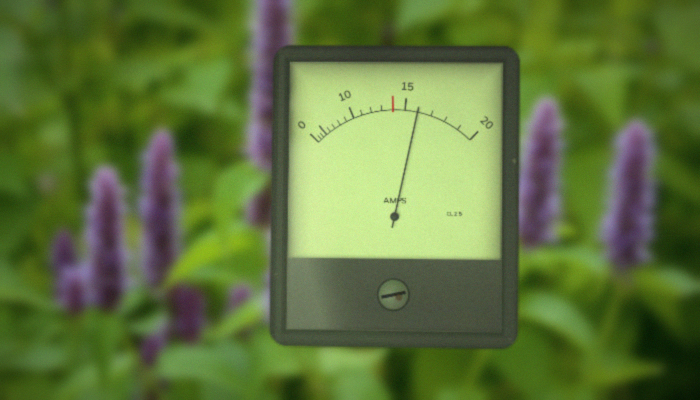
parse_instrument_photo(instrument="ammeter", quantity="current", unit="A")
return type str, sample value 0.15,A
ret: 16,A
